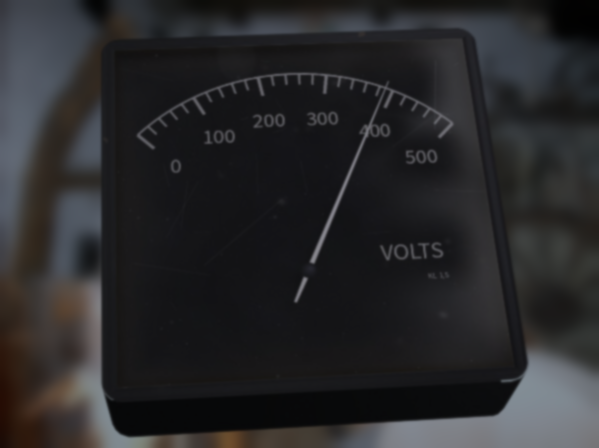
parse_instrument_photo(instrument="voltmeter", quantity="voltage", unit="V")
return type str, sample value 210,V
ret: 390,V
